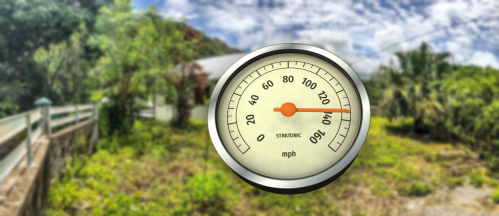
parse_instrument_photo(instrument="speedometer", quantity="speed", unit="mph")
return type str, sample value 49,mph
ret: 135,mph
